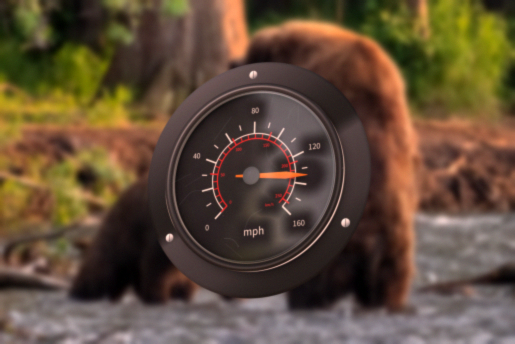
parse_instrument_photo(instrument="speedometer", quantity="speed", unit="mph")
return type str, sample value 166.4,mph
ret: 135,mph
